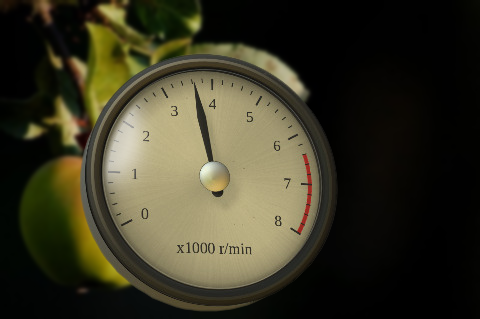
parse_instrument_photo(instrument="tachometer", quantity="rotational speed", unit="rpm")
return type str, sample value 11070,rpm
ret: 3600,rpm
